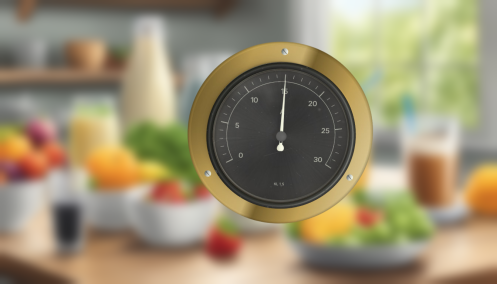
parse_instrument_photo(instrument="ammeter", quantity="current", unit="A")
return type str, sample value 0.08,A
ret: 15,A
